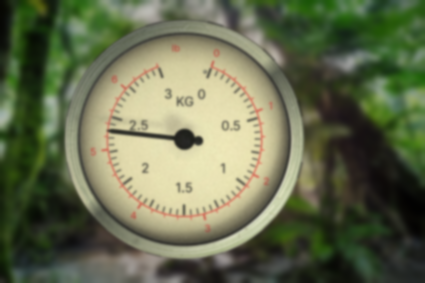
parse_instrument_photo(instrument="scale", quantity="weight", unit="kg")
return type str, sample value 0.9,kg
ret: 2.4,kg
